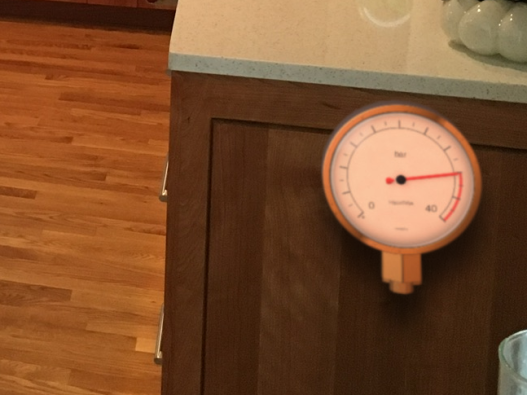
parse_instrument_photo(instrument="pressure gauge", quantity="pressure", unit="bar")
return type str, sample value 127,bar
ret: 32,bar
